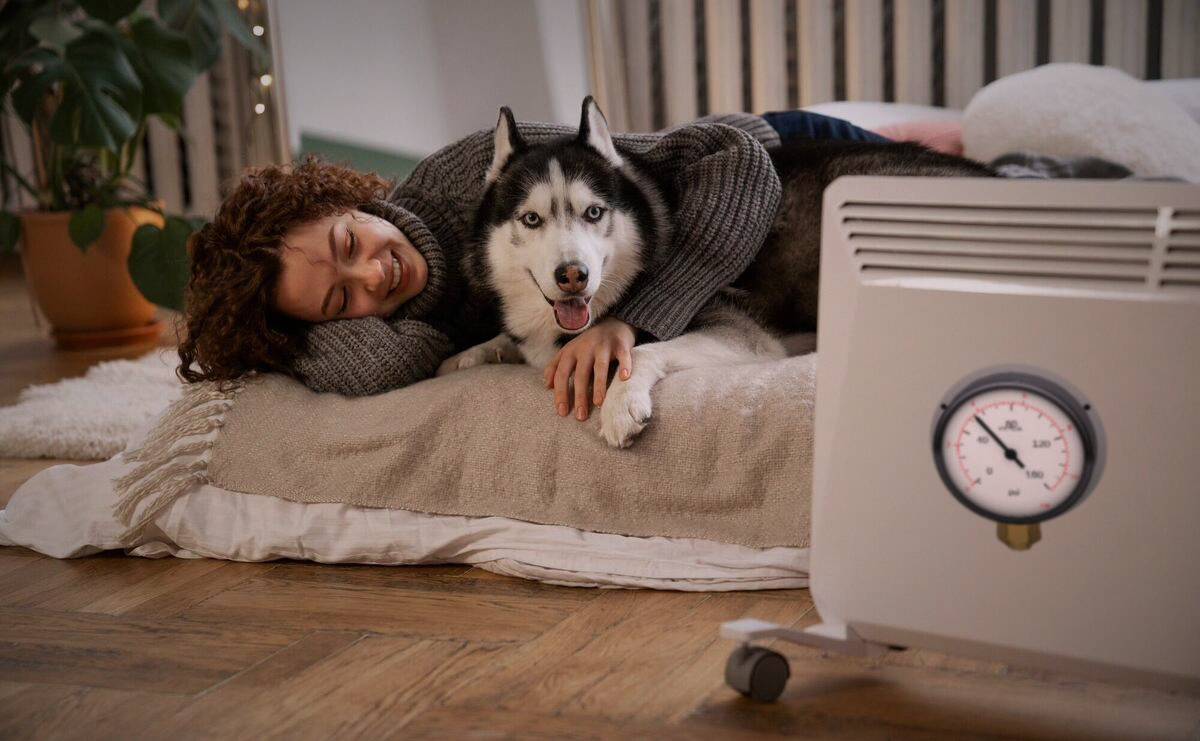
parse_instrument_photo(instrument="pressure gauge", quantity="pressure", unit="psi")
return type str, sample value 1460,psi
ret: 55,psi
